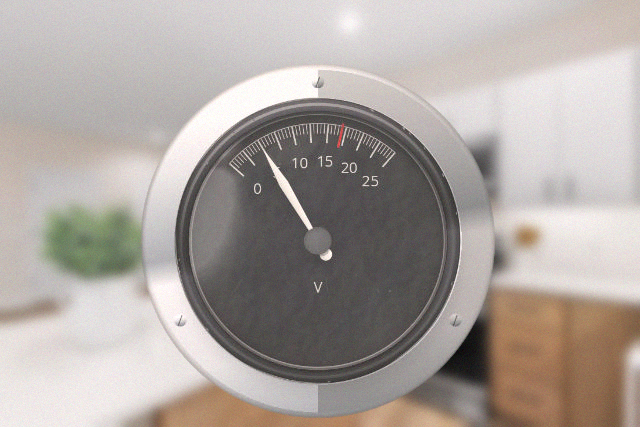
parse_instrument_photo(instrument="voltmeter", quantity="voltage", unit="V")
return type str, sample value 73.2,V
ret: 5,V
